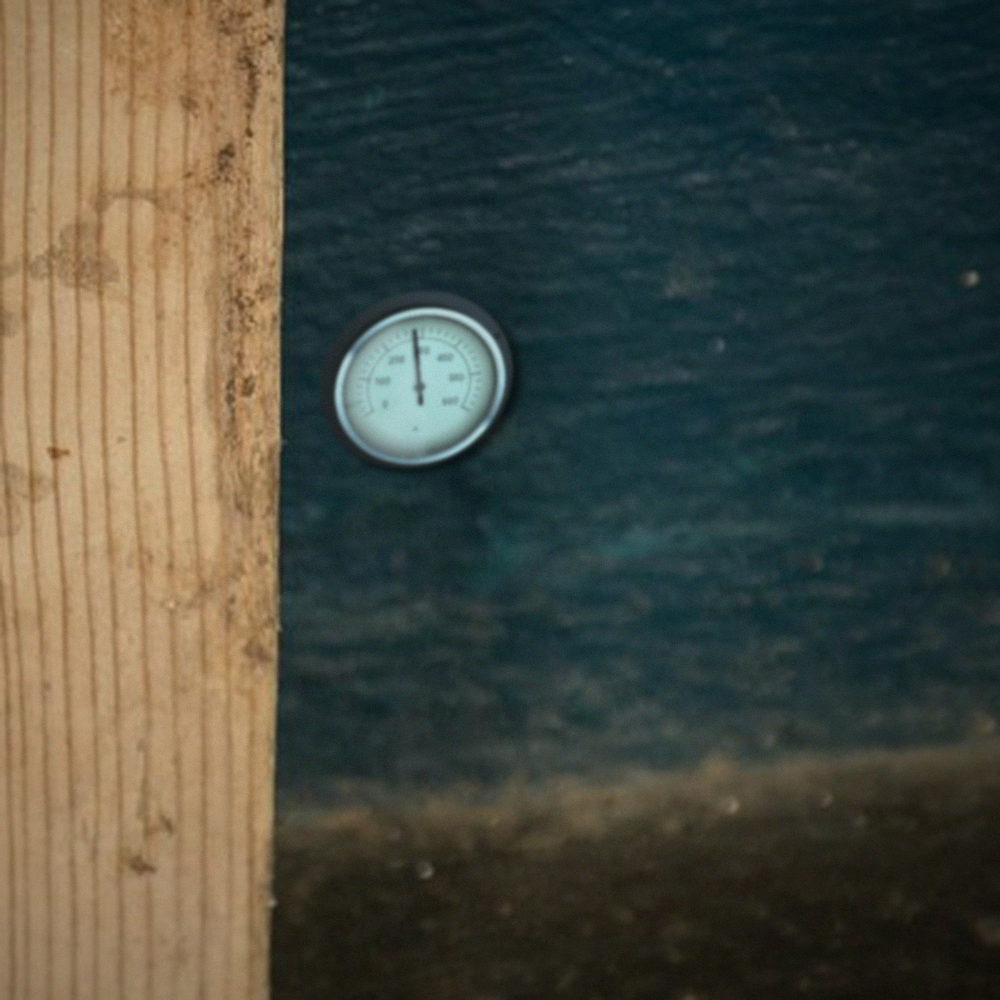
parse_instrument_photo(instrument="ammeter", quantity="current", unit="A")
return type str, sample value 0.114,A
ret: 280,A
